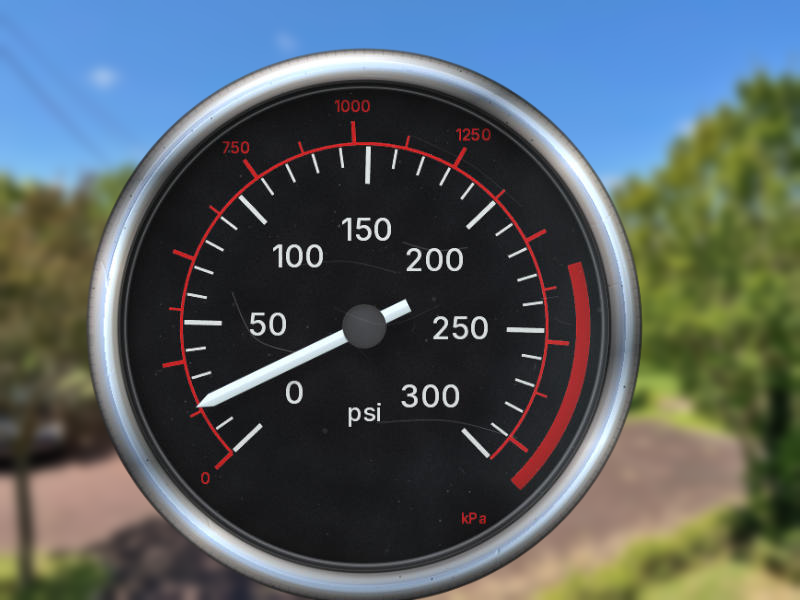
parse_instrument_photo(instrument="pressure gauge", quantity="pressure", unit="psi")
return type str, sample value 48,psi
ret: 20,psi
